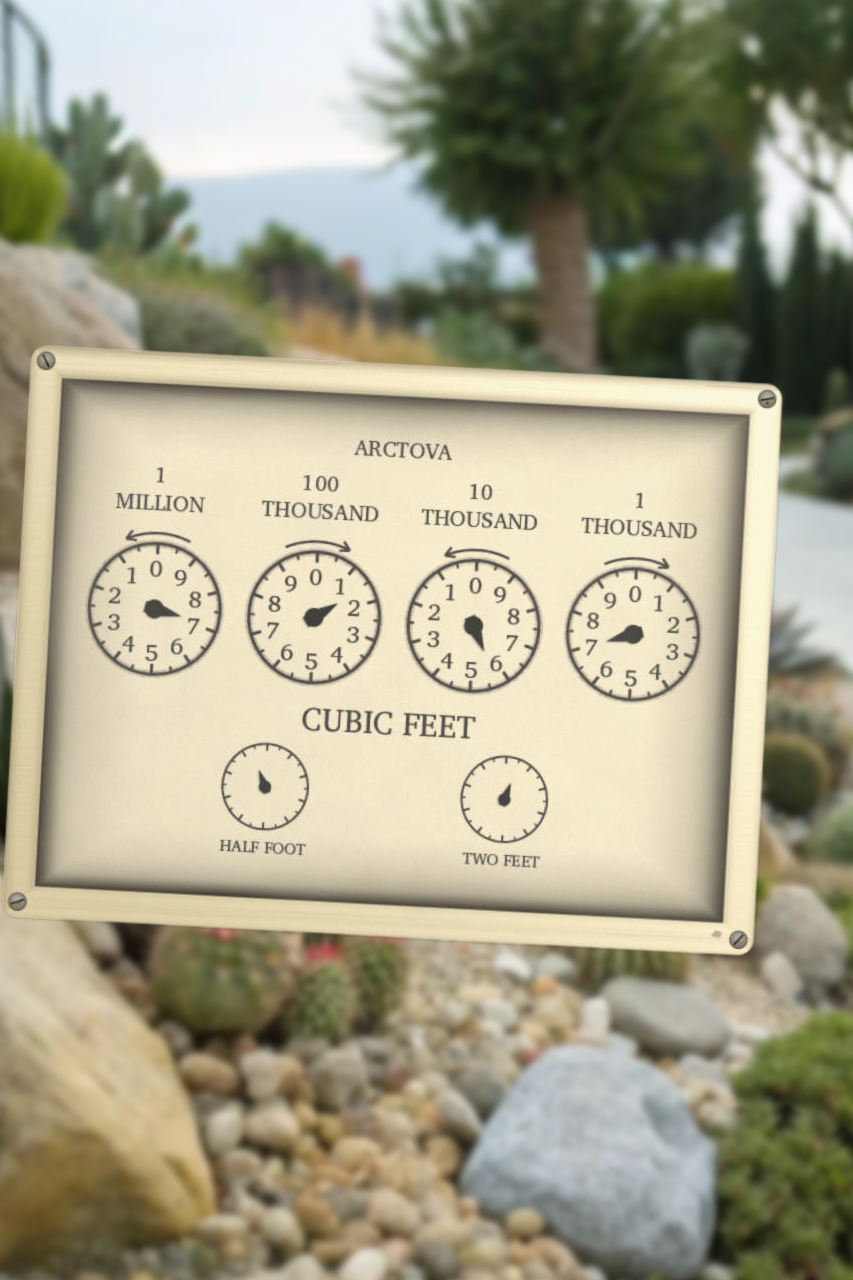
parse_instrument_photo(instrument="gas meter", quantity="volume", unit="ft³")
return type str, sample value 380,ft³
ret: 715700,ft³
